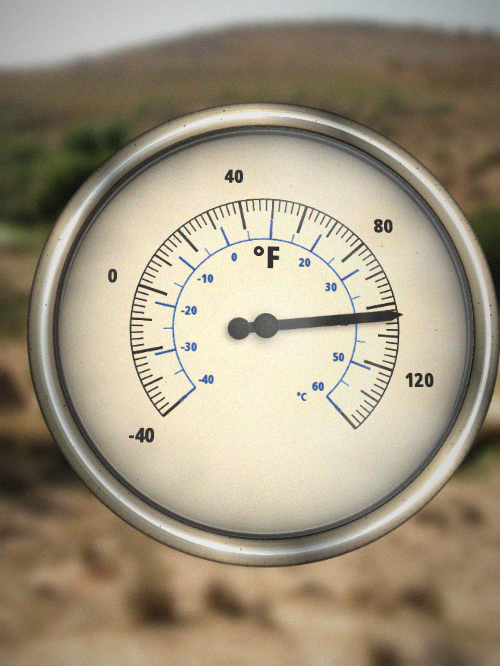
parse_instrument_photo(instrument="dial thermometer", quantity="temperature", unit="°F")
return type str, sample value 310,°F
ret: 104,°F
